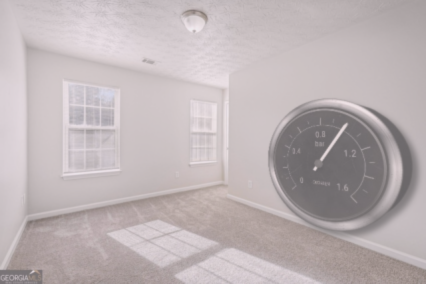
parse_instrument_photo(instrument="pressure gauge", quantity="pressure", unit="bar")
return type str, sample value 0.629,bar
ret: 1,bar
